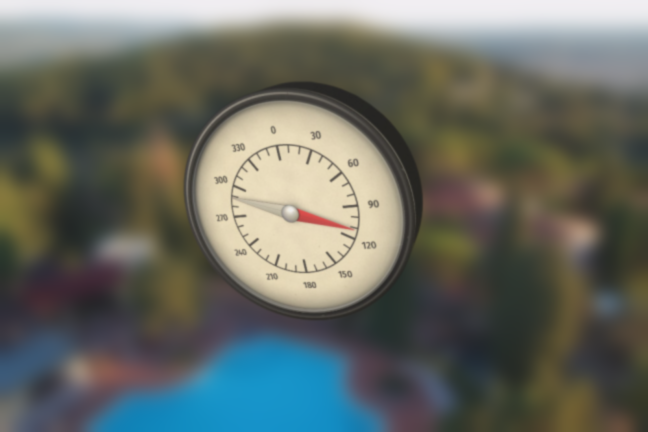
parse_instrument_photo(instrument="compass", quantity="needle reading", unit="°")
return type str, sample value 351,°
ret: 110,°
